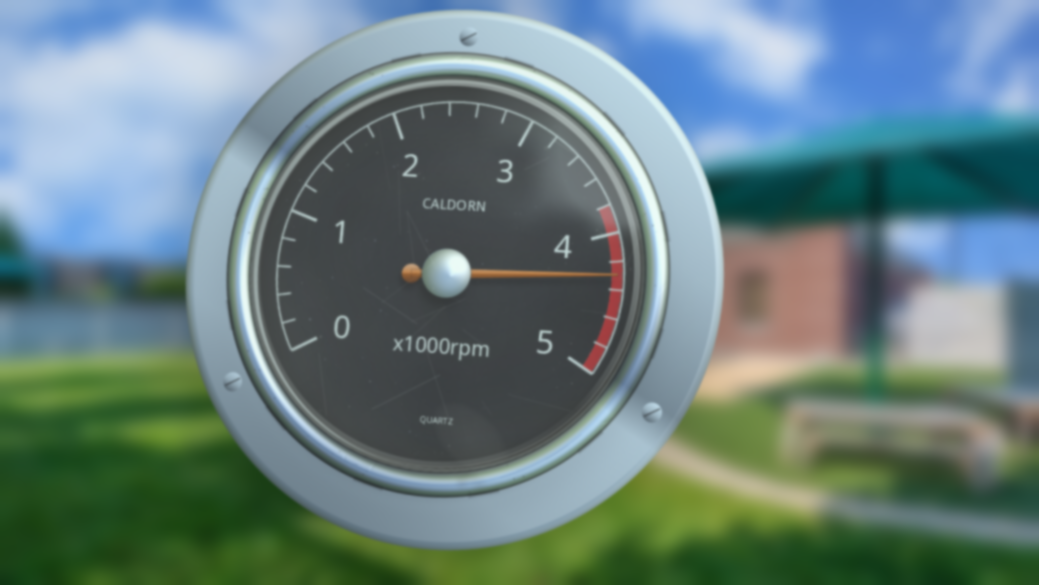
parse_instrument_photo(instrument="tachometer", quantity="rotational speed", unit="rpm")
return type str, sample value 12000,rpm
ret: 4300,rpm
